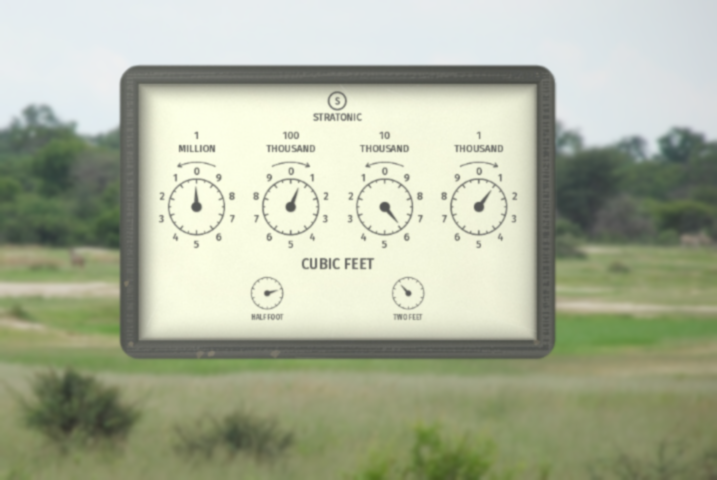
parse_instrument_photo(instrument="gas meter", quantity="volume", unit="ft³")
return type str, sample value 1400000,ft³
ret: 6100,ft³
